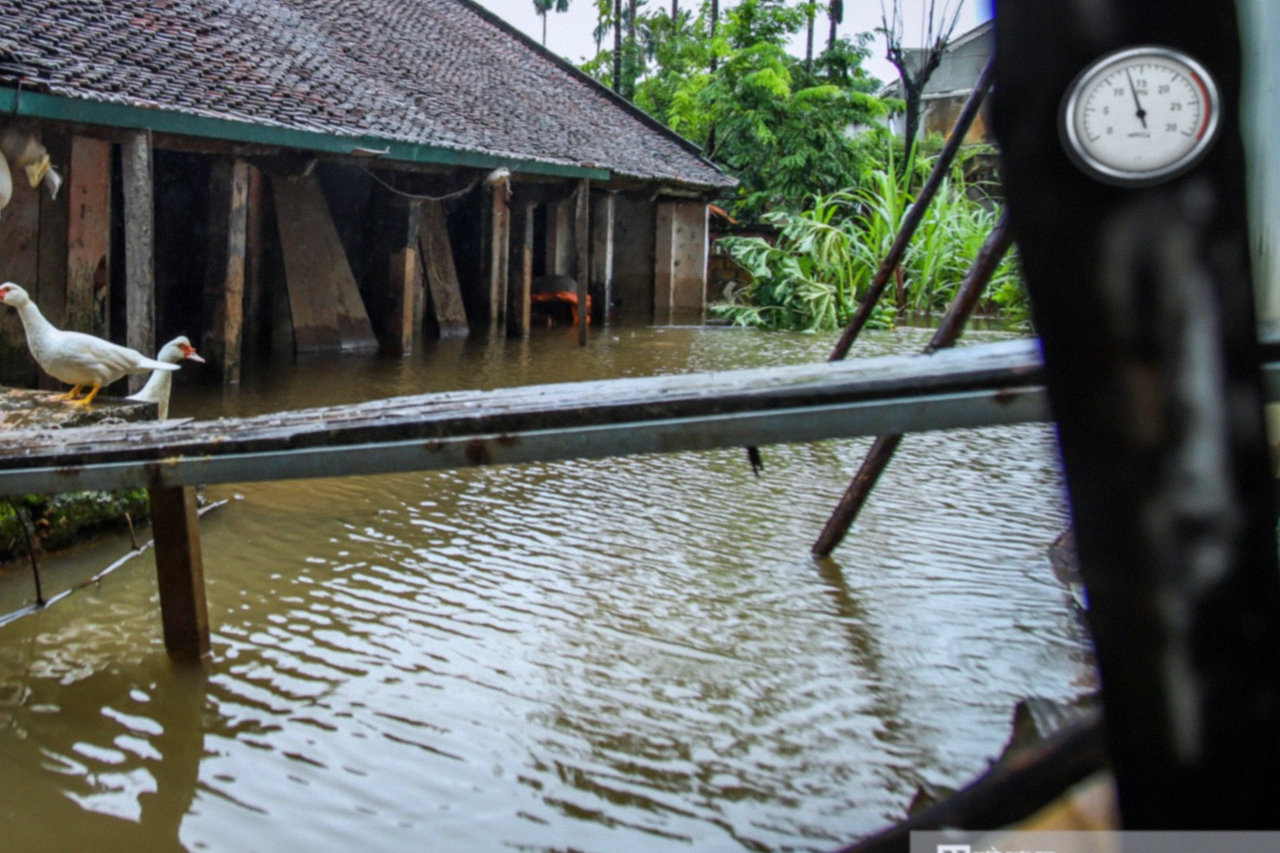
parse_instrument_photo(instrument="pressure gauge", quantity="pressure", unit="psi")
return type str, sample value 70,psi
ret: 13,psi
